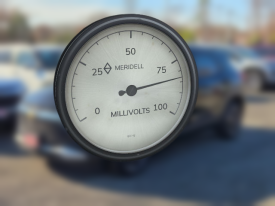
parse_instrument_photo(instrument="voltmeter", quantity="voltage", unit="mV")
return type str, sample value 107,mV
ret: 82.5,mV
